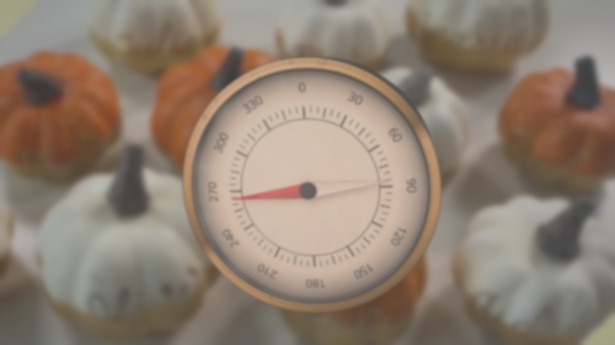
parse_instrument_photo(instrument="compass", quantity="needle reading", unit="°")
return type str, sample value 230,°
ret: 265,°
